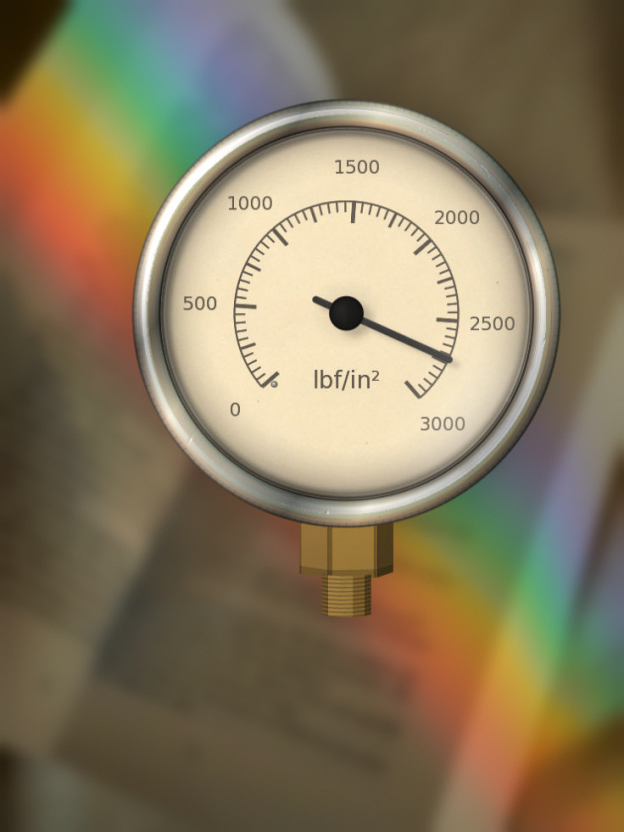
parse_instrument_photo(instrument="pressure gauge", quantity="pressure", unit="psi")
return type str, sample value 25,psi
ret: 2725,psi
